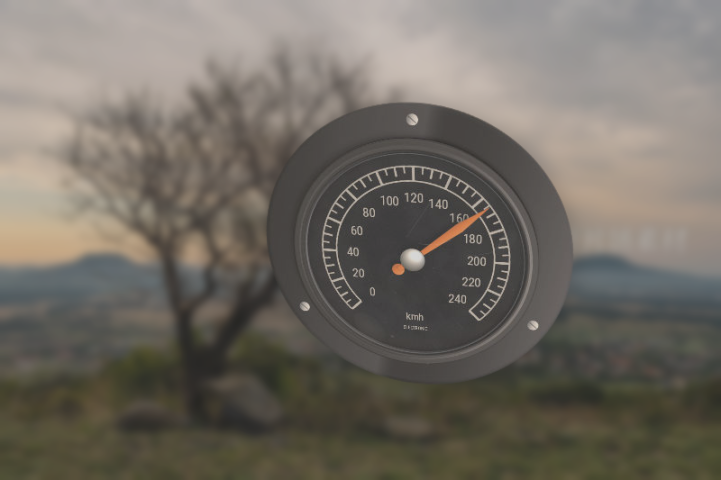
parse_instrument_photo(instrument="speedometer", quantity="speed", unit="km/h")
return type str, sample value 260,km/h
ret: 165,km/h
